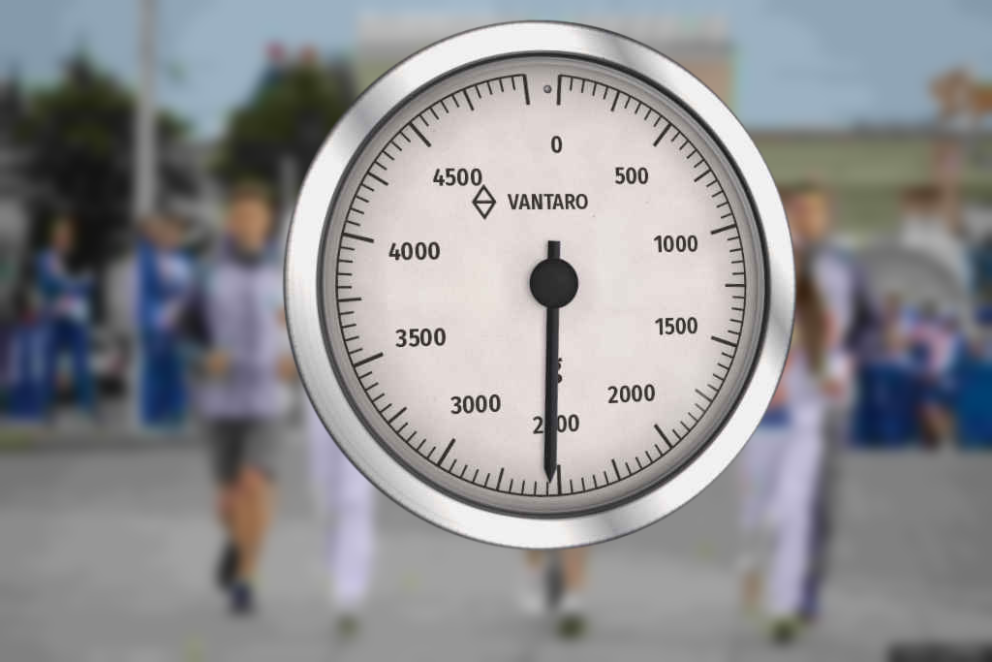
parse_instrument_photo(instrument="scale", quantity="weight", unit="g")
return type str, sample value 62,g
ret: 2550,g
